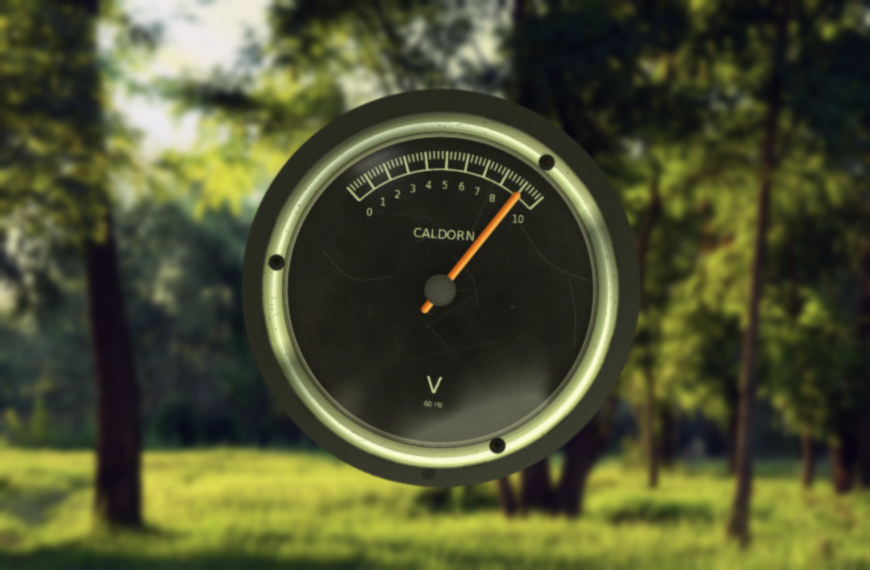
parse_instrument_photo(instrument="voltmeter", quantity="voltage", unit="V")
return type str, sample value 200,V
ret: 9,V
